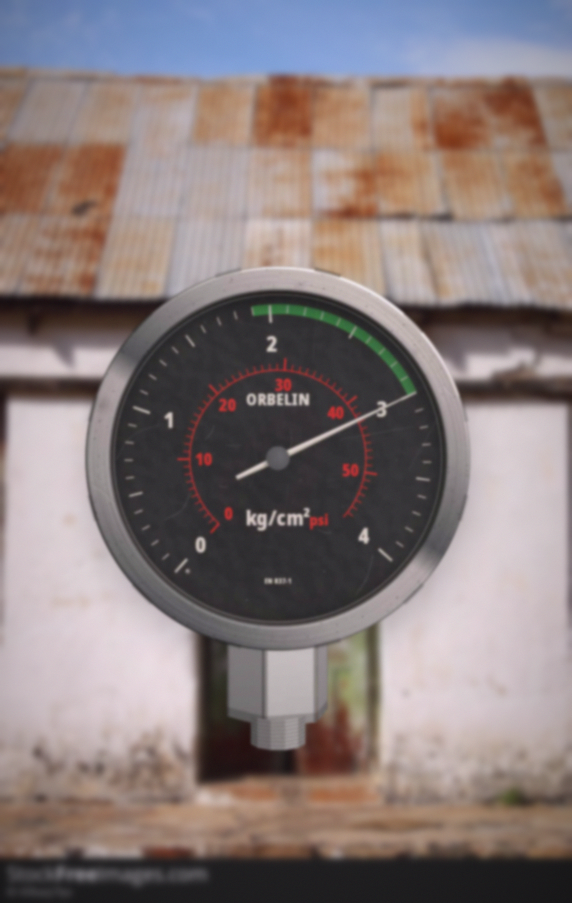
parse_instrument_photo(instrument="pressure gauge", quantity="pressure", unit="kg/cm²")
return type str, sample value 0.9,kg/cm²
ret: 3,kg/cm²
